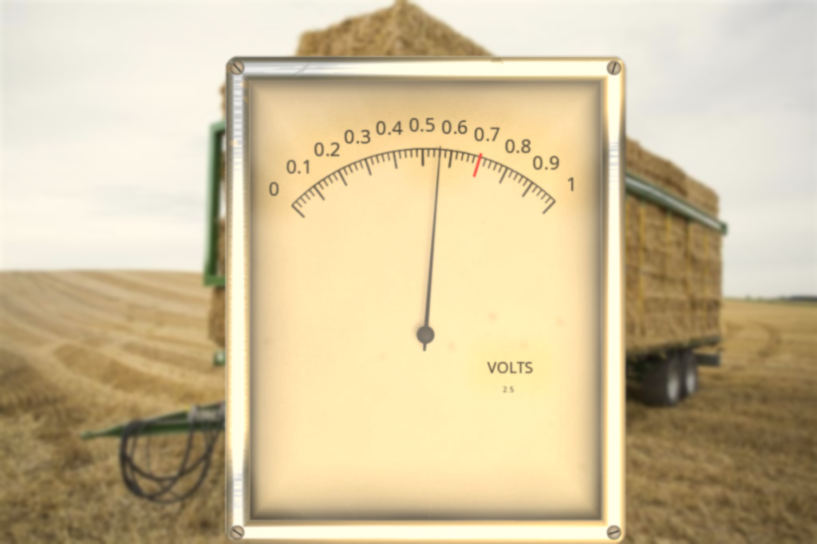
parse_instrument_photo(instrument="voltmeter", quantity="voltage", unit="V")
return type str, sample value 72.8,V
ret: 0.56,V
